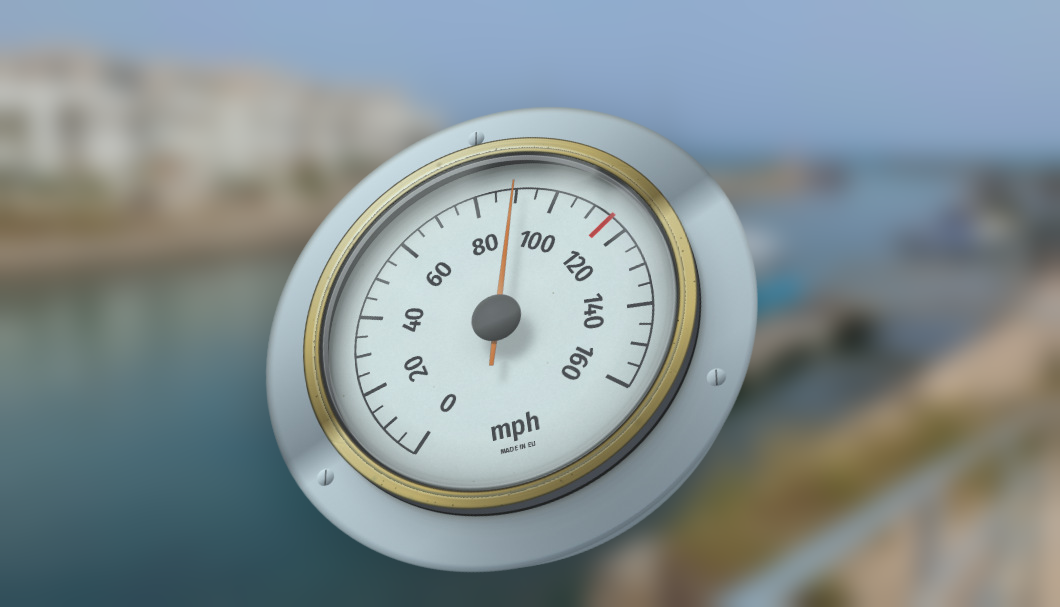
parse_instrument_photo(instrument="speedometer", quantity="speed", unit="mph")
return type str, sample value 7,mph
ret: 90,mph
